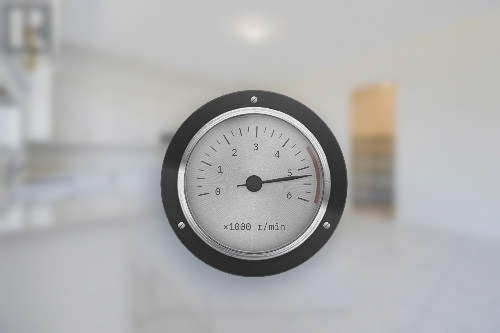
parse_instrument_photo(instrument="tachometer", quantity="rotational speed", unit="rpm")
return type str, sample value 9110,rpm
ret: 5250,rpm
